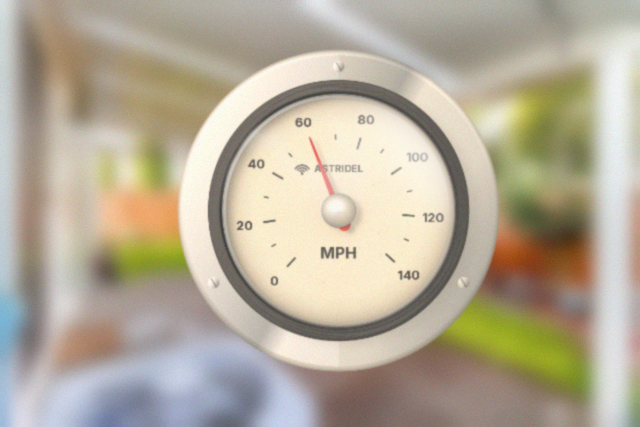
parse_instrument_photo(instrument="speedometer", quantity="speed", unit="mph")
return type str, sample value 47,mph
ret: 60,mph
